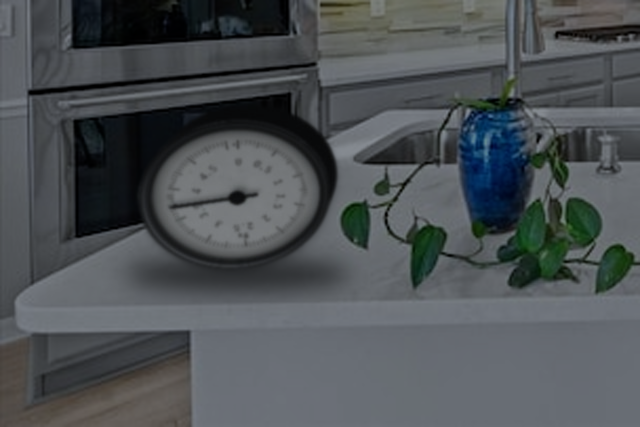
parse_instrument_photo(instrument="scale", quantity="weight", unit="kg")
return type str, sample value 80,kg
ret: 3.75,kg
